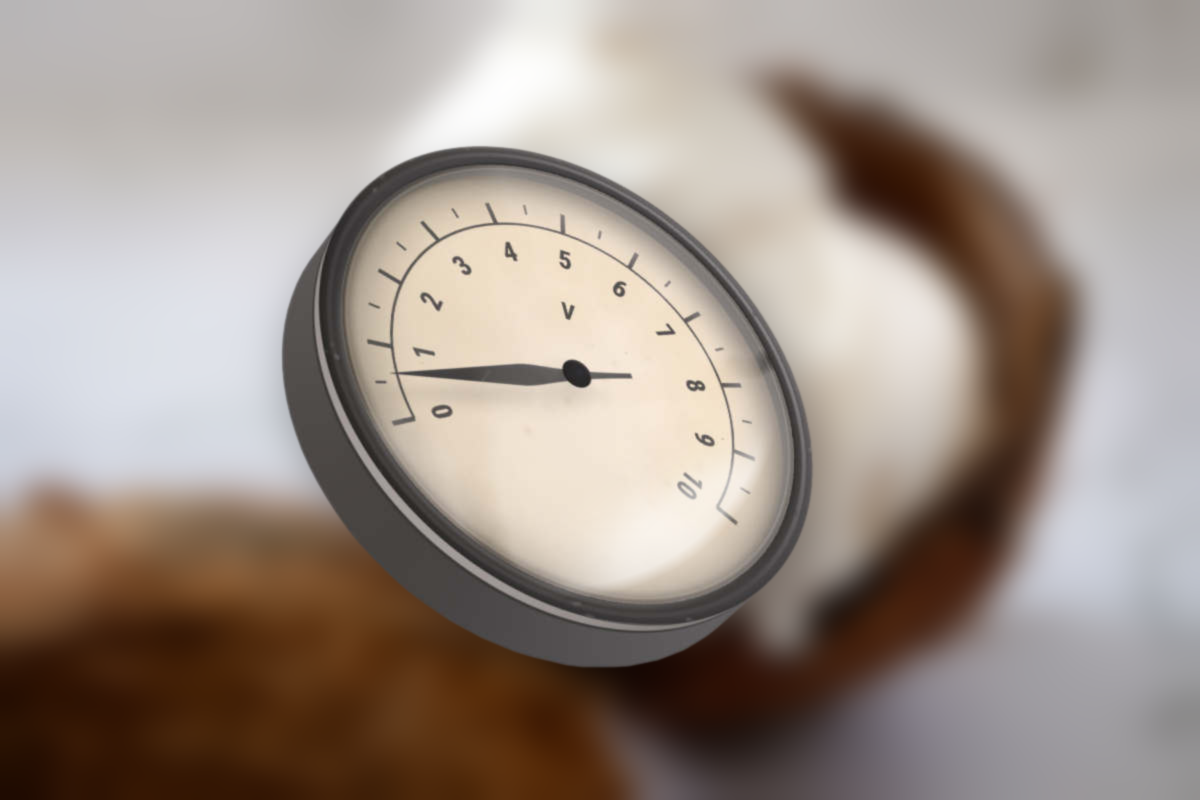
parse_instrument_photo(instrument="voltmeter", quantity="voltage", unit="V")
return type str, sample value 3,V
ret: 0.5,V
